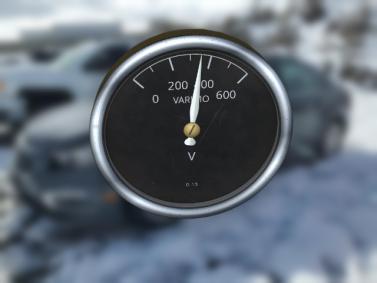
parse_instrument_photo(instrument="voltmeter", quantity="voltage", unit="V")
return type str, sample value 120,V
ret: 350,V
